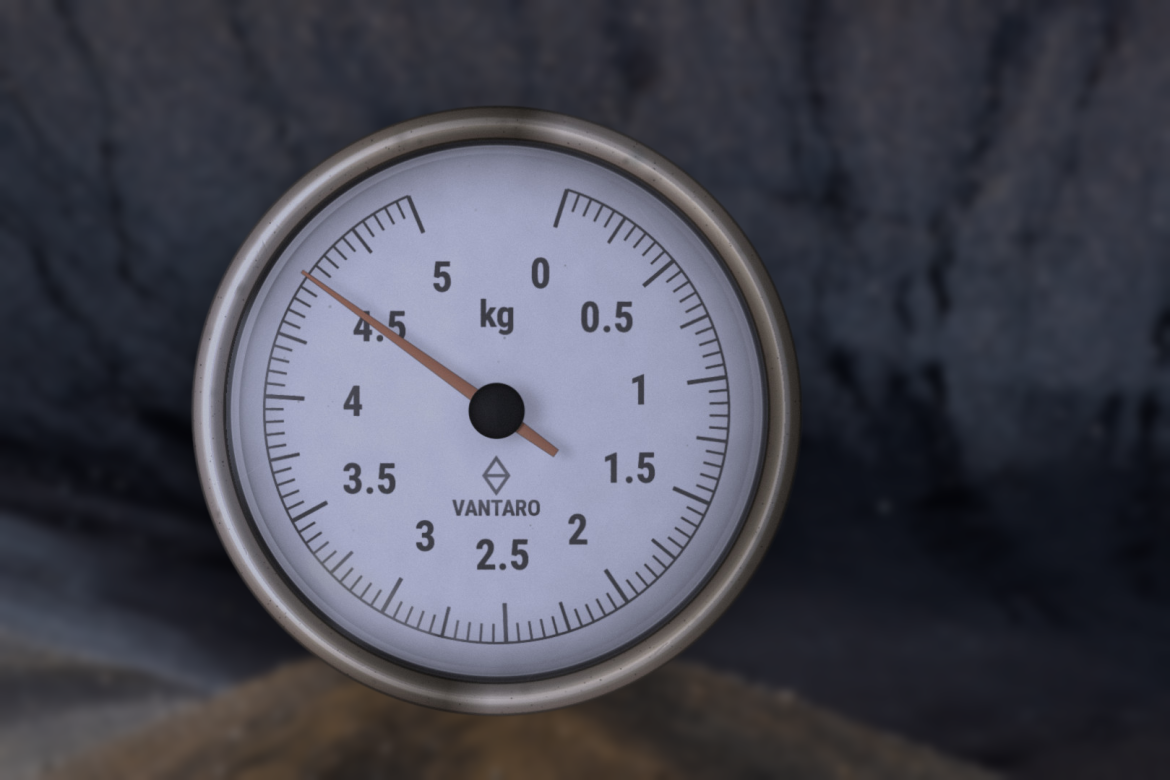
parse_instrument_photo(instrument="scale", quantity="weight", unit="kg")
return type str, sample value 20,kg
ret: 4.5,kg
